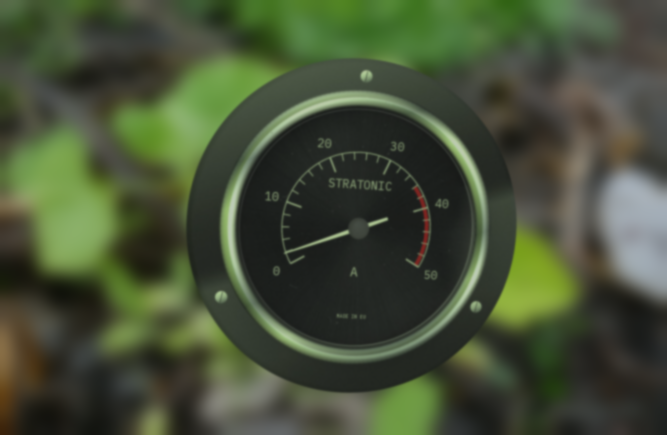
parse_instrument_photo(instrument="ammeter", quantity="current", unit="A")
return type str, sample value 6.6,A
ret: 2,A
